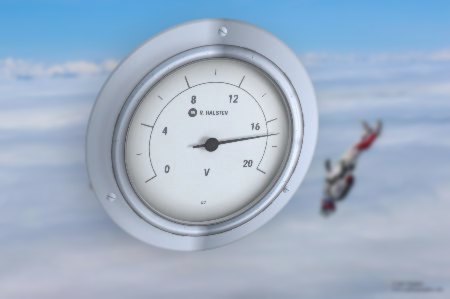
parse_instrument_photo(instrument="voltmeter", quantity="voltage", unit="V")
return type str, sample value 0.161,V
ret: 17,V
